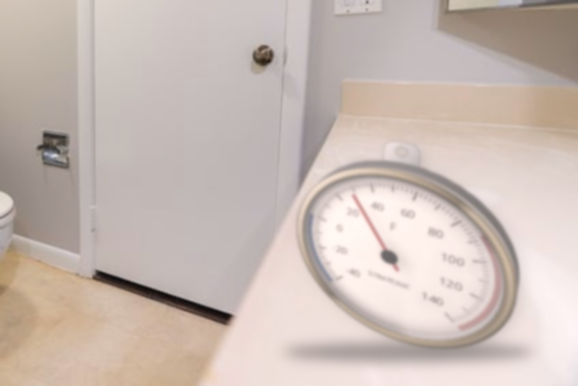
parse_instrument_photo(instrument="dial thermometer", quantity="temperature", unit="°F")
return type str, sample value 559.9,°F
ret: 30,°F
